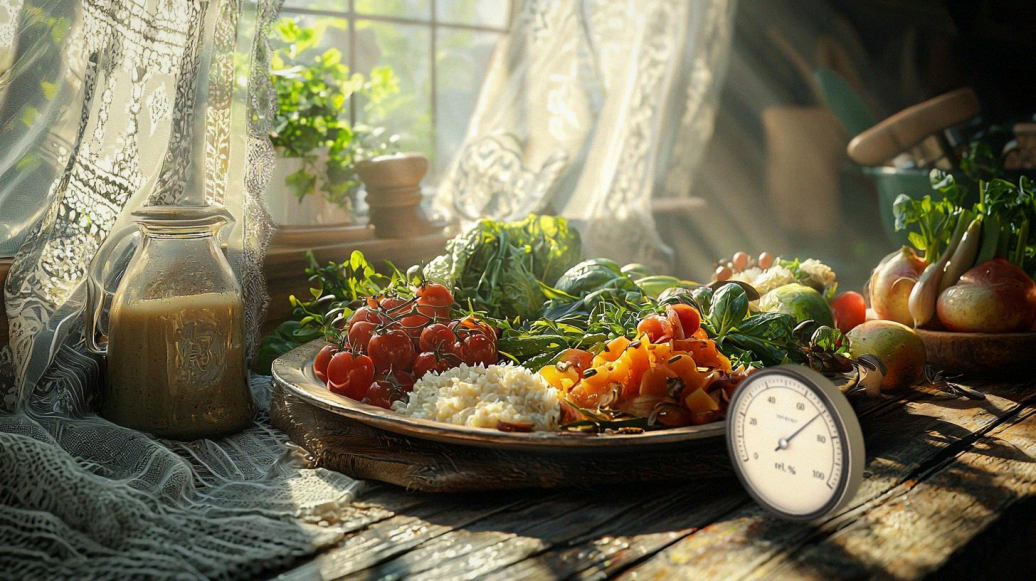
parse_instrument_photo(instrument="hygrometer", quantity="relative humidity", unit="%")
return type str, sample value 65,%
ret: 70,%
